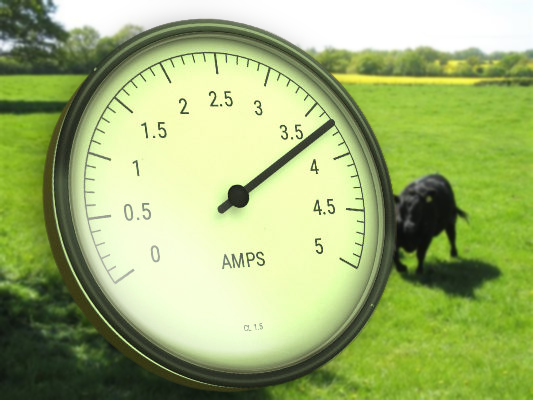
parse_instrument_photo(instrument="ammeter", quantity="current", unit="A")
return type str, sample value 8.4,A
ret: 3.7,A
